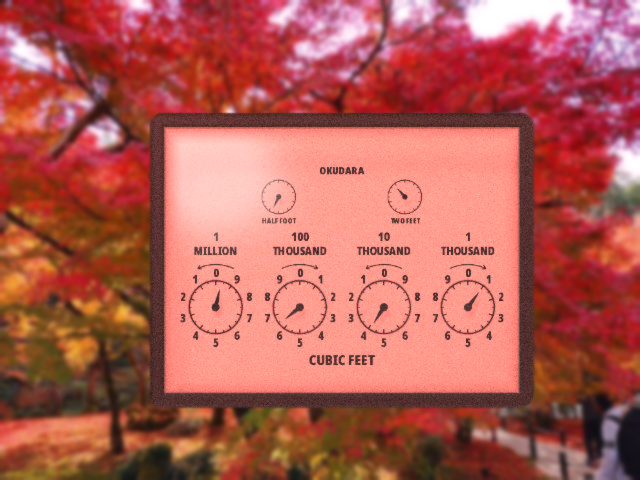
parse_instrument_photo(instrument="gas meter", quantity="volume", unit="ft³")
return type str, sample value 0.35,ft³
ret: 964100,ft³
